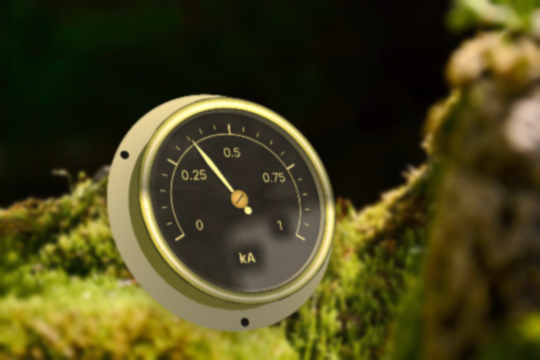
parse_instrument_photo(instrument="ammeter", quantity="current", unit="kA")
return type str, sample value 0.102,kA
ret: 0.35,kA
